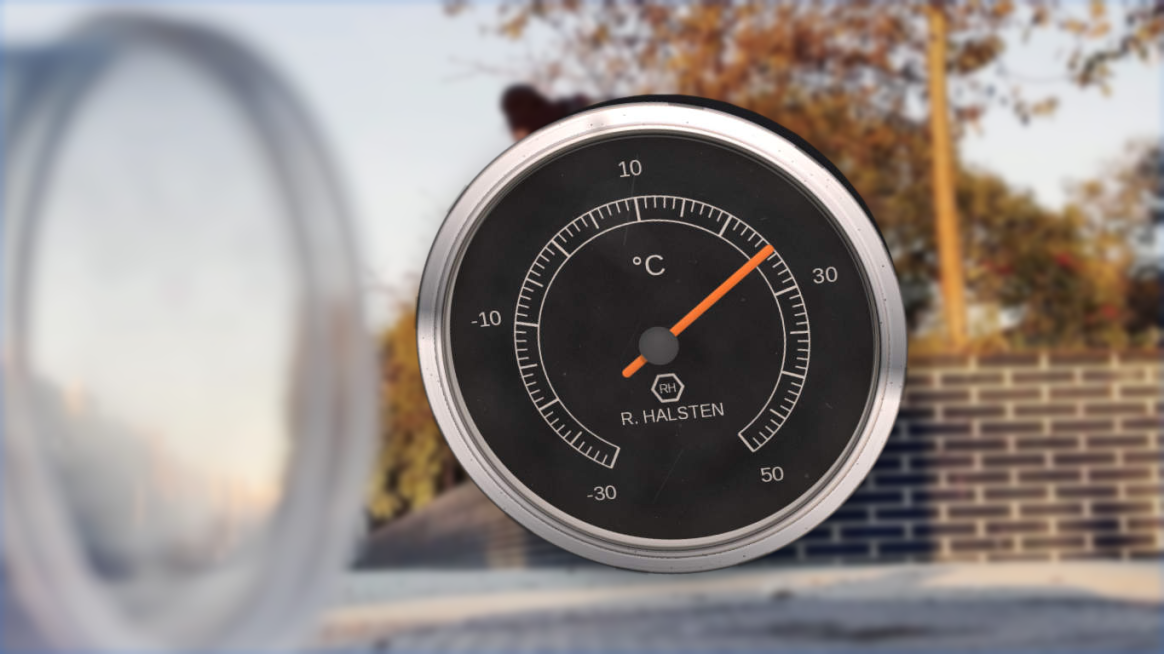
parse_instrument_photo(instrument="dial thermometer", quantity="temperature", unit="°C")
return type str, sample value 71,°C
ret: 25,°C
